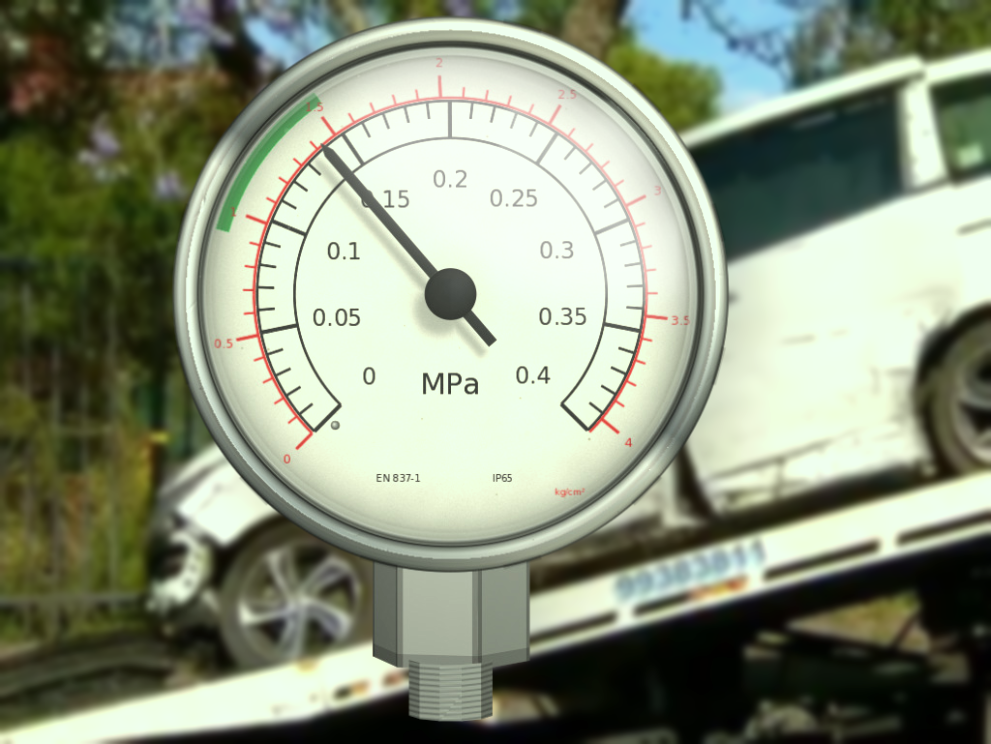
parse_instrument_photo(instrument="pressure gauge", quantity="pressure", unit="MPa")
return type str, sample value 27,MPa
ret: 0.14,MPa
